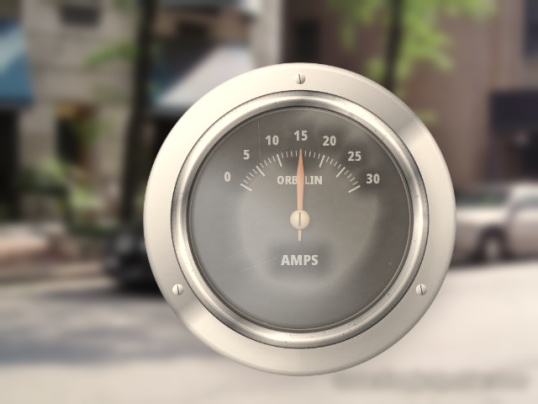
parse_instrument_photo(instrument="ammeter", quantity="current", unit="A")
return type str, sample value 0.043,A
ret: 15,A
